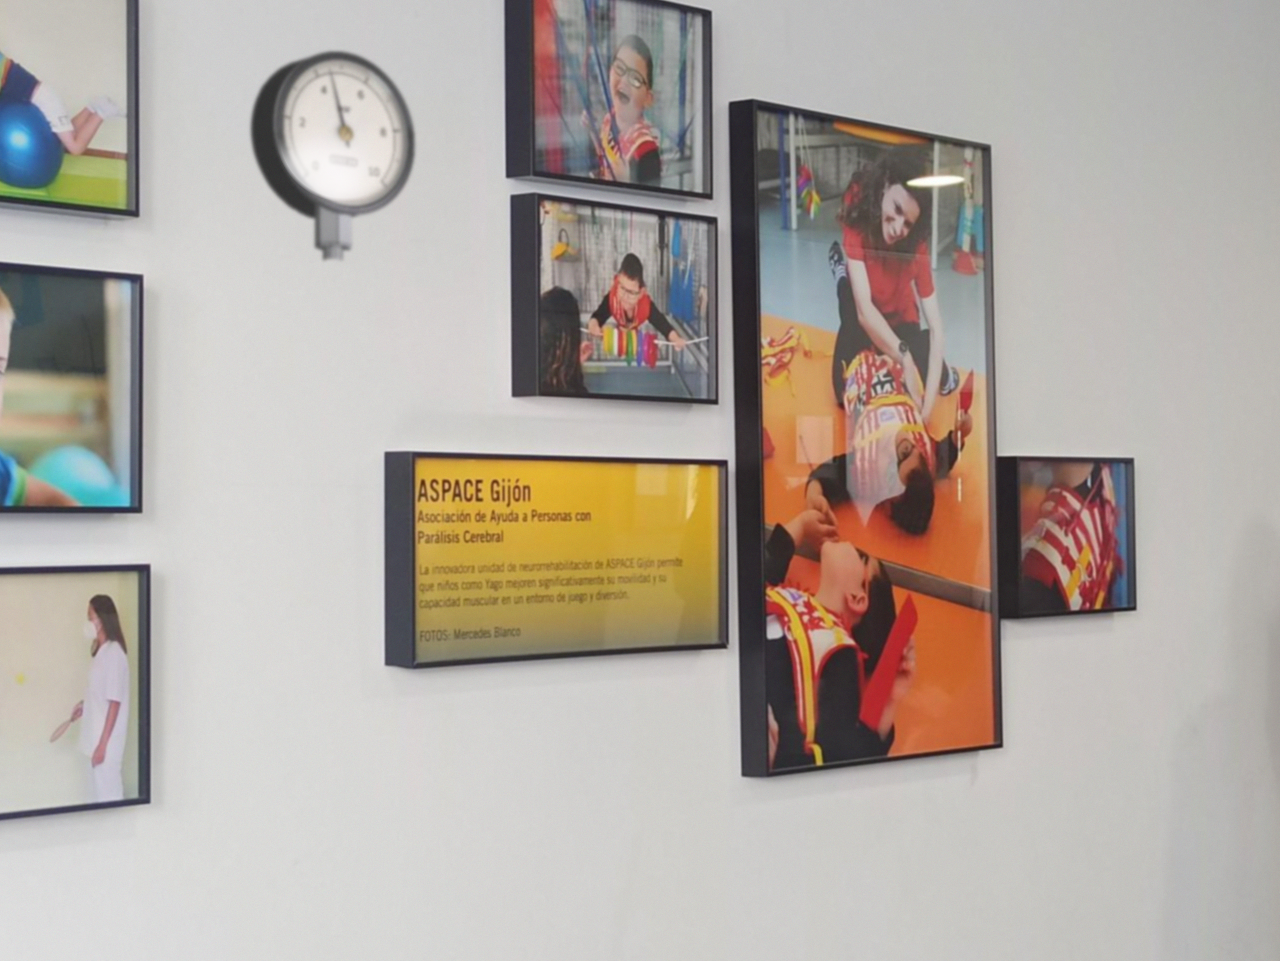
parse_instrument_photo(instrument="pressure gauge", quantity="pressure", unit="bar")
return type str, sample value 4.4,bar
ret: 4.5,bar
